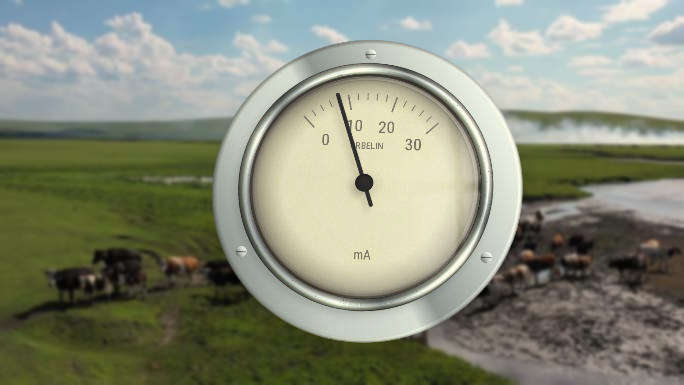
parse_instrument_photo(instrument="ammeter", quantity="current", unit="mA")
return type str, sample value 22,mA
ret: 8,mA
